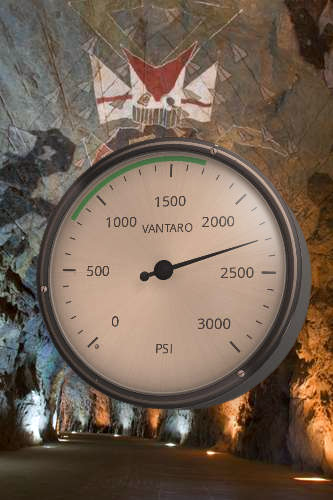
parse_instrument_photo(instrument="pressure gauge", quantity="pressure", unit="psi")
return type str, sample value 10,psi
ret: 2300,psi
